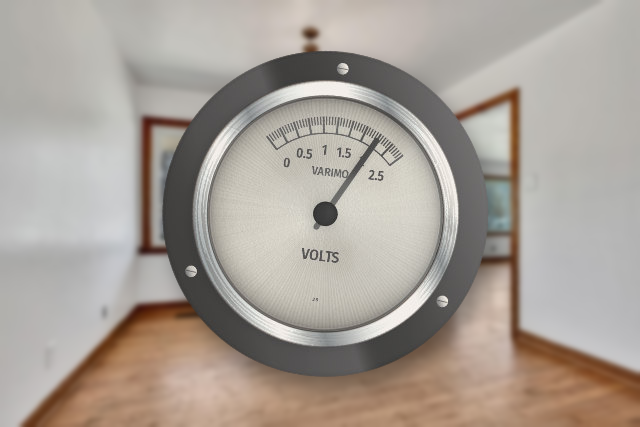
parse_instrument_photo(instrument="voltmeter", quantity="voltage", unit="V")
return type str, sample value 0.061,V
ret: 2,V
